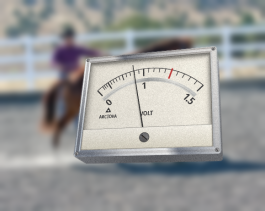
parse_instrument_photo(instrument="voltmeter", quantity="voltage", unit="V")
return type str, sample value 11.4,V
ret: 0.9,V
